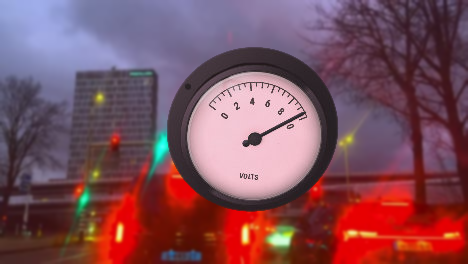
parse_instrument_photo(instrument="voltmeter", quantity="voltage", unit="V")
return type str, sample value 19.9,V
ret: 9.5,V
